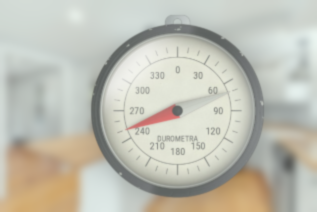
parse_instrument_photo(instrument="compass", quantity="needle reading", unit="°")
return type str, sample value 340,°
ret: 250,°
